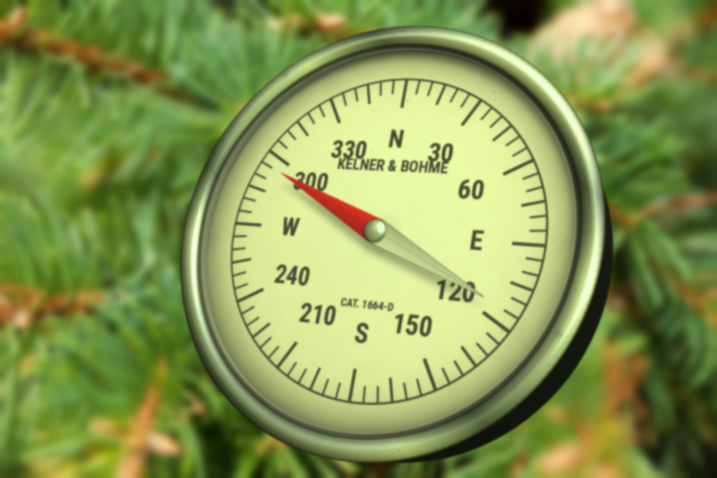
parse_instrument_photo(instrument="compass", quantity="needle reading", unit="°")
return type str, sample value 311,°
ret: 295,°
